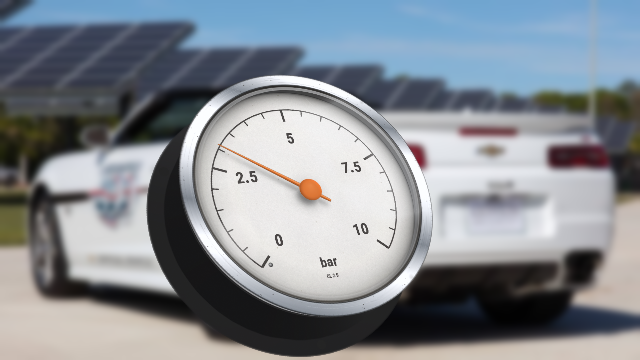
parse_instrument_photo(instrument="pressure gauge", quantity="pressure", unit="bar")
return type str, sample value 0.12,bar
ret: 3,bar
